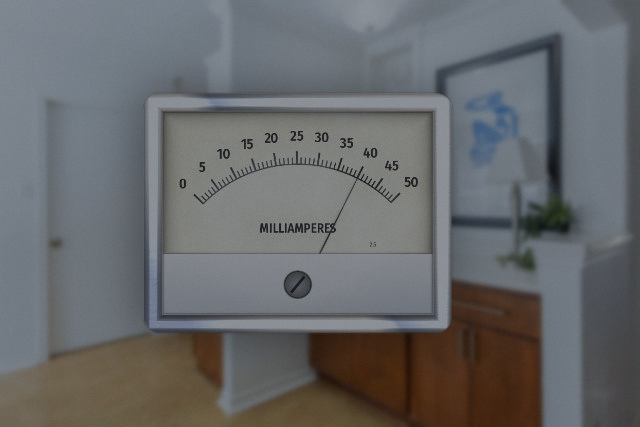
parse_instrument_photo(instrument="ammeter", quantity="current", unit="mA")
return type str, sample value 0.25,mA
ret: 40,mA
